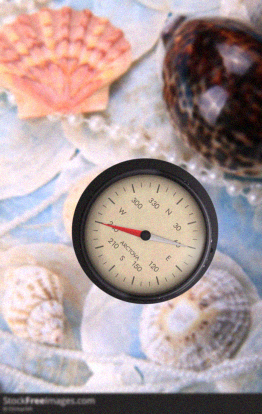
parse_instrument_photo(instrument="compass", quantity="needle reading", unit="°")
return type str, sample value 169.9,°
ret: 240,°
